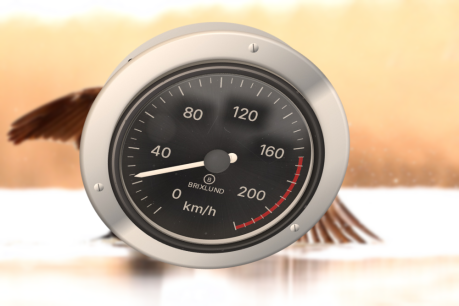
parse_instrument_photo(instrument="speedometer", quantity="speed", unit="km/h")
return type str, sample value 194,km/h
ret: 25,km/h
